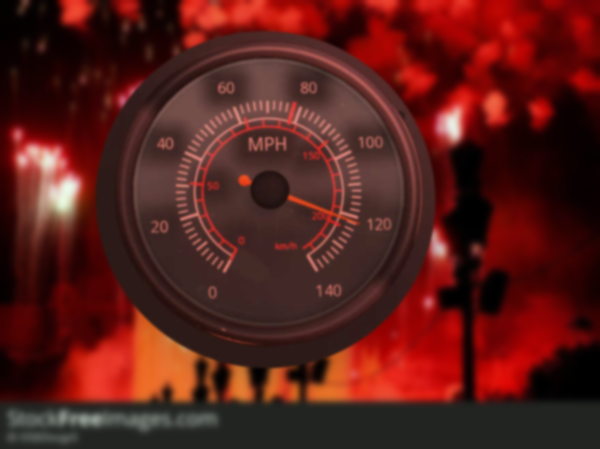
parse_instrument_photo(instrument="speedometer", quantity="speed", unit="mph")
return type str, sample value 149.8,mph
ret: 122,mph
